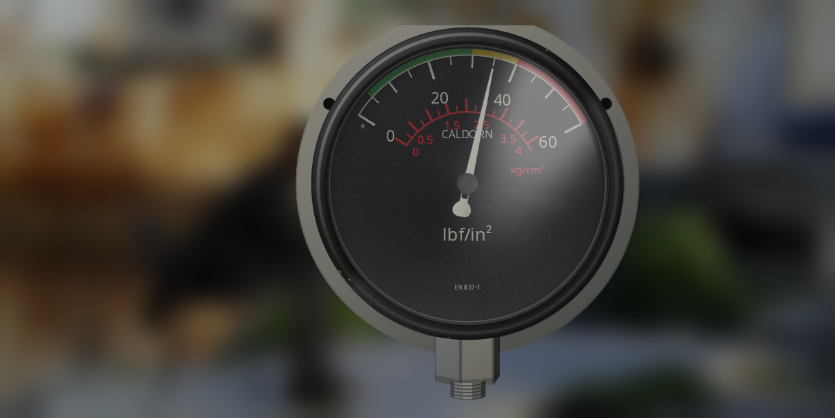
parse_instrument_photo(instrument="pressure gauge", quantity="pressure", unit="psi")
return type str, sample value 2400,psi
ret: 35,psi
